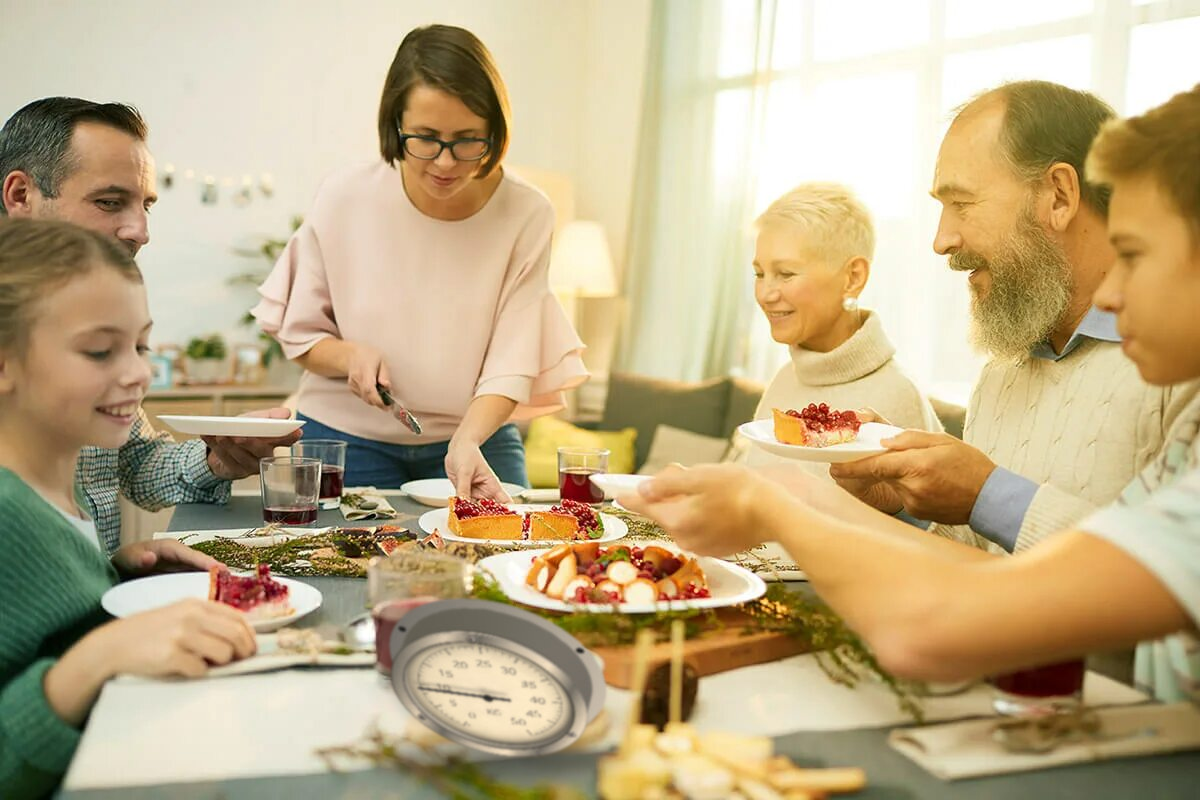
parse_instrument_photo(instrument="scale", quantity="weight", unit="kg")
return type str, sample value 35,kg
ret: 10,kg
